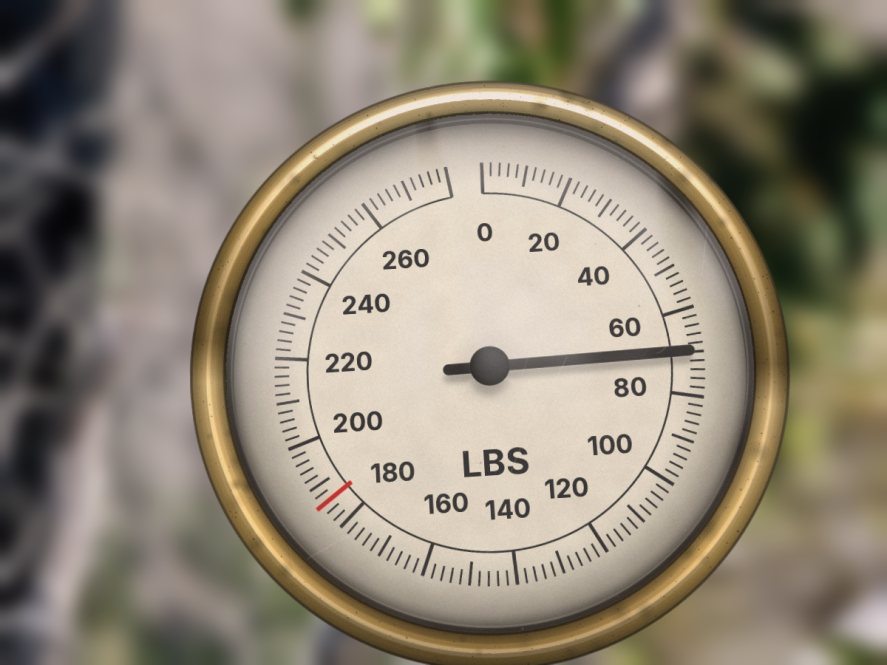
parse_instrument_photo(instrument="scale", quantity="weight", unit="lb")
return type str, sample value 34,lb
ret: 70,lb
